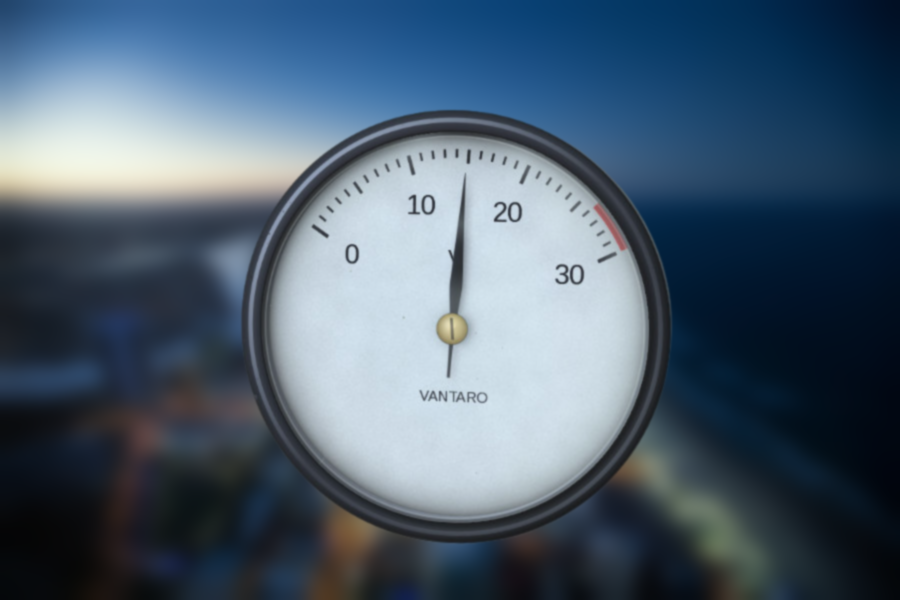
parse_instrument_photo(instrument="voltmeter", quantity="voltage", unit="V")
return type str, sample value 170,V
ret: 15,V
